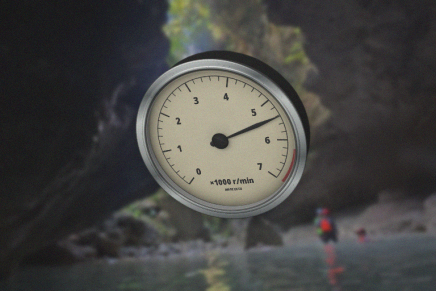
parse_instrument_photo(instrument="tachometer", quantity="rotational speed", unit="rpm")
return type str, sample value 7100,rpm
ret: 5400,rpm
